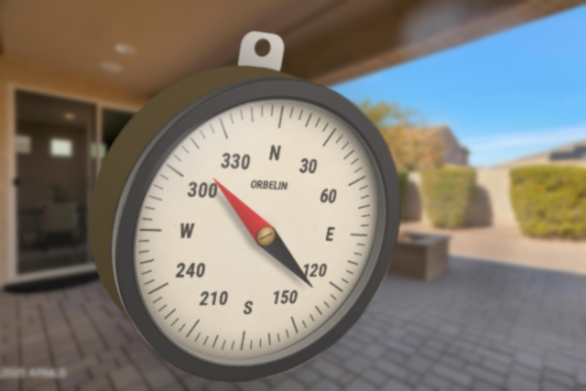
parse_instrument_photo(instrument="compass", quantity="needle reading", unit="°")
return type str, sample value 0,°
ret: 310,°
